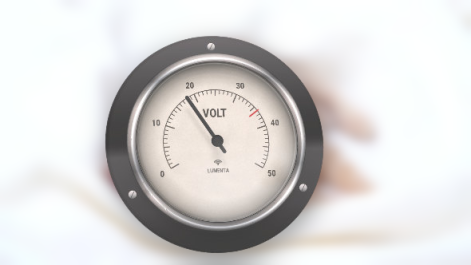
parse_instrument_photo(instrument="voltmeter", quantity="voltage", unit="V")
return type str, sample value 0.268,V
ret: 18,V
